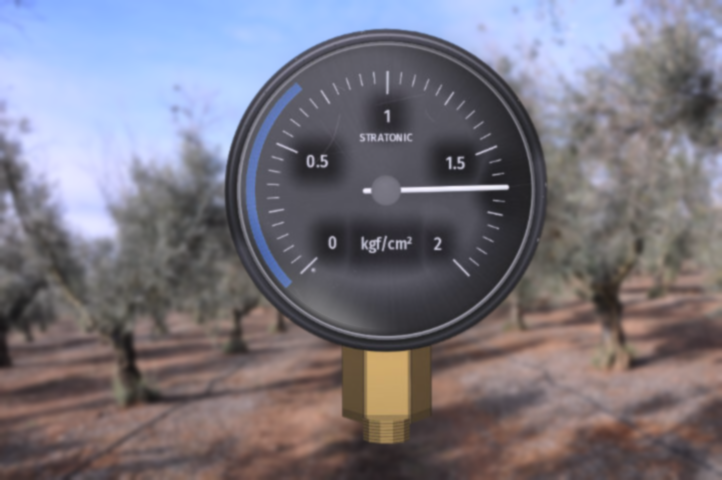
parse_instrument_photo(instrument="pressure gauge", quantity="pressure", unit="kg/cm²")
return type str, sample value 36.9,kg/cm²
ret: 1.65,kg/cm²
